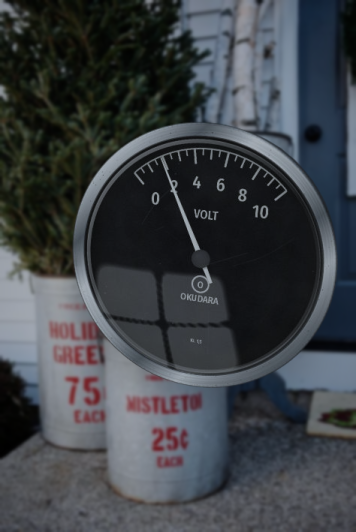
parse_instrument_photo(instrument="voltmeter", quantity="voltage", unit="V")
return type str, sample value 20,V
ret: 2,V
